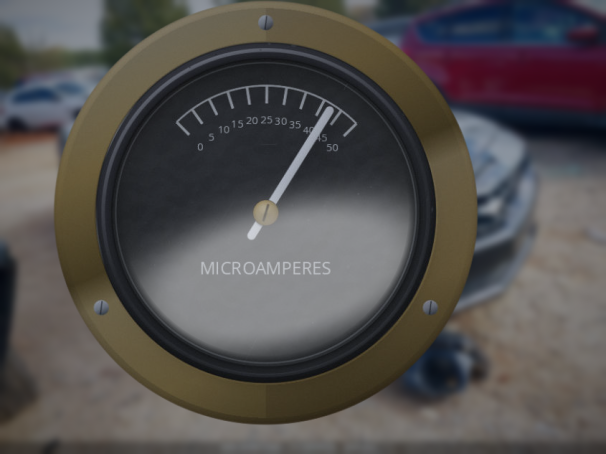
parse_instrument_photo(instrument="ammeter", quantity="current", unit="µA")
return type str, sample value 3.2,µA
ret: 42.5,µA
